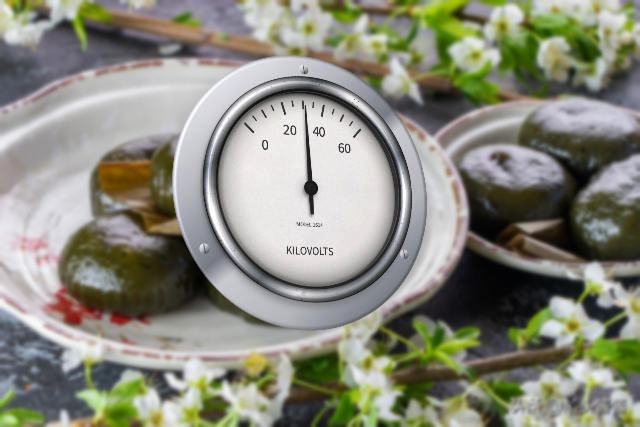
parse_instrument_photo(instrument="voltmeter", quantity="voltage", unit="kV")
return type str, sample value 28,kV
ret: 30,kV
